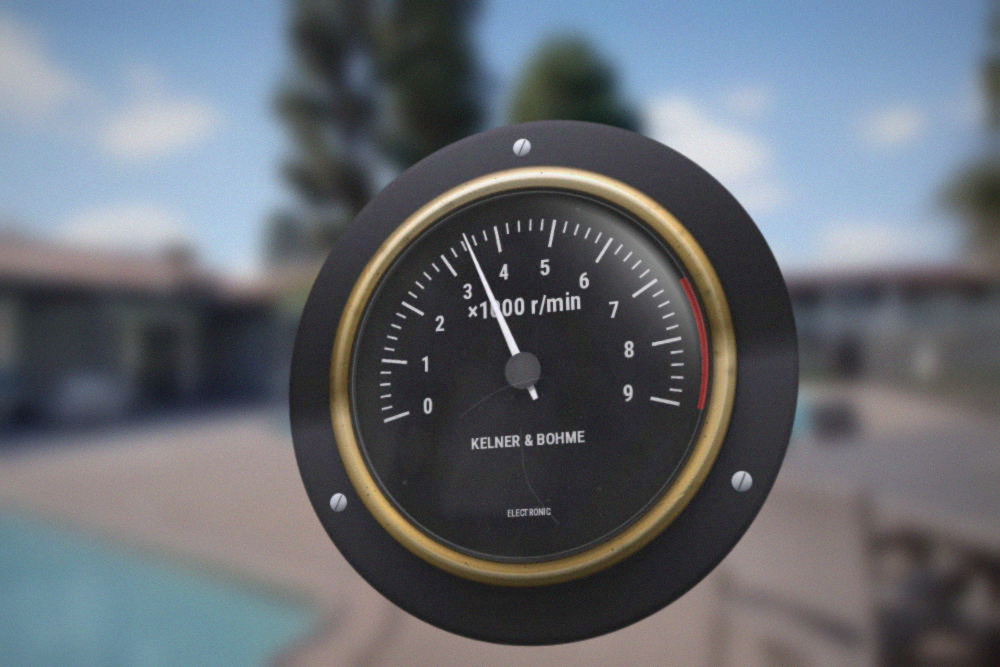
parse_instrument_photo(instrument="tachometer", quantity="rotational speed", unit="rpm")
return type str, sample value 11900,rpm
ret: 3500,rpm
